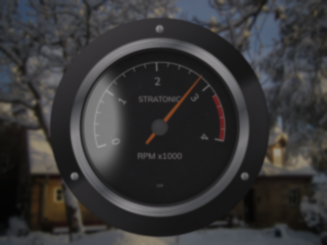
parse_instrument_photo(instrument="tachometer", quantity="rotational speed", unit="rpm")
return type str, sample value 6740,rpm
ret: 2800,rpm
